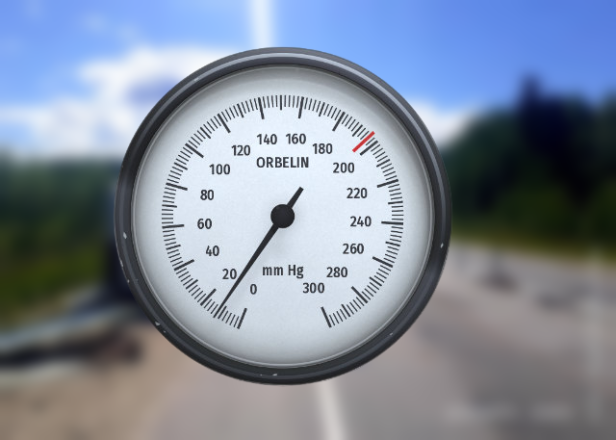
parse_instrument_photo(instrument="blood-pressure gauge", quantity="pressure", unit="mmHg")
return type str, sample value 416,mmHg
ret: 12,mmHg
